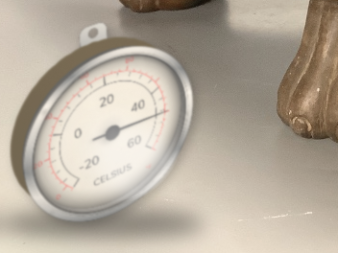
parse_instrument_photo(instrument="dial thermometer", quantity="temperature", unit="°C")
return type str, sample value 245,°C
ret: 48,°C
